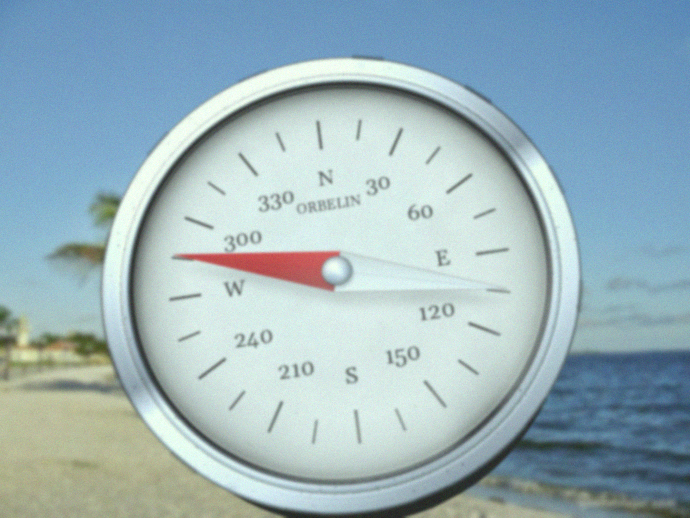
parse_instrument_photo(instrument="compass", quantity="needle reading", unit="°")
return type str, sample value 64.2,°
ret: 285,°
